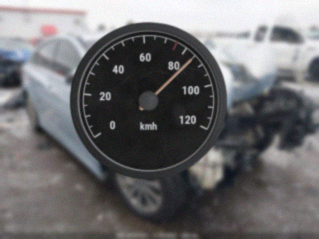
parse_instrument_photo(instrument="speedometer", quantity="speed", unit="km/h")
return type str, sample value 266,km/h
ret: 85,km/h
